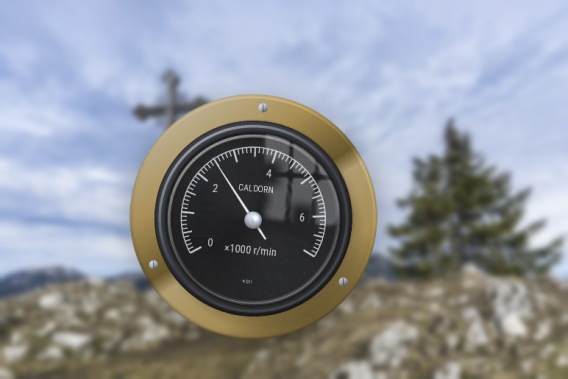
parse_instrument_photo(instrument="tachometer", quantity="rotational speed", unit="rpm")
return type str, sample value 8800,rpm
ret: 2500,rpm
